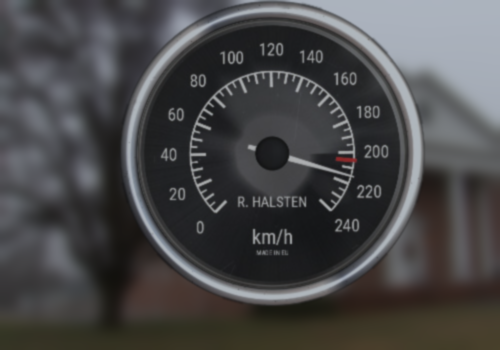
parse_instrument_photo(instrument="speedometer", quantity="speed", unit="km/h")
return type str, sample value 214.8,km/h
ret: 215,km/h
